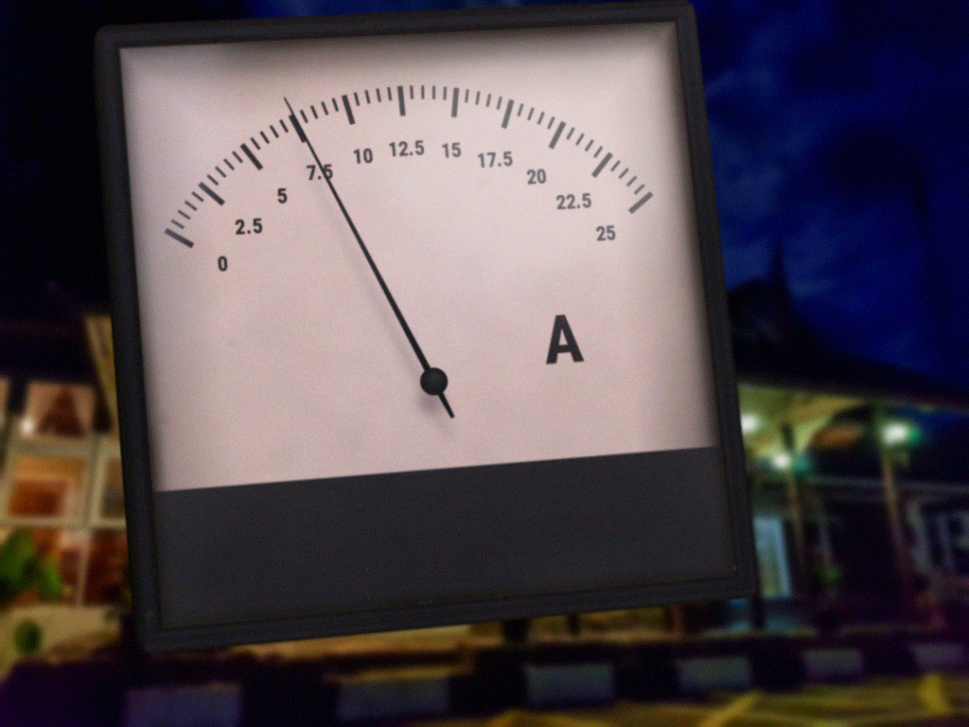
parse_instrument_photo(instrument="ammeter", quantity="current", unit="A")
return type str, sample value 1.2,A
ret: 7.5,A
